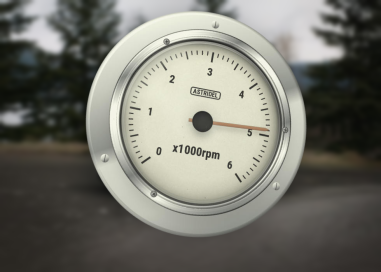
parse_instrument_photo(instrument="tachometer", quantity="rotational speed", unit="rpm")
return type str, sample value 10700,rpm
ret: 4900,rpm
